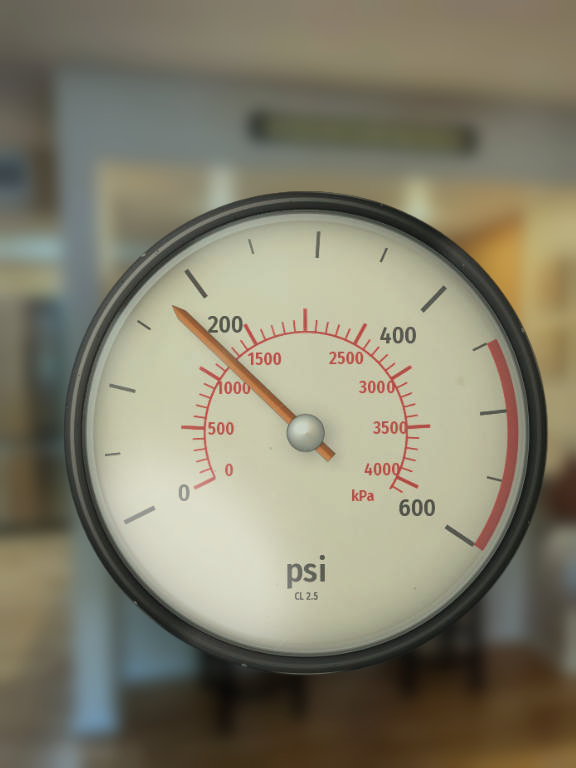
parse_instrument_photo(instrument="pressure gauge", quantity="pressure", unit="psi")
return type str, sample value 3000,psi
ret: 175,psi
